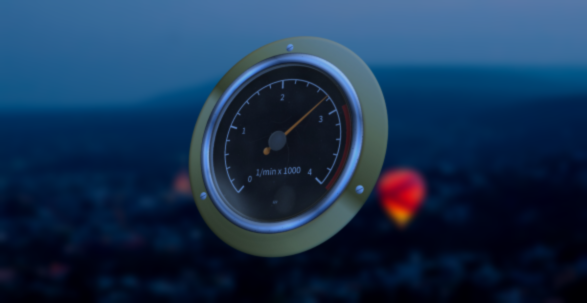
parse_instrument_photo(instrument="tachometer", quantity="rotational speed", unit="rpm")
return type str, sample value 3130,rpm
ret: 2800,rpm
